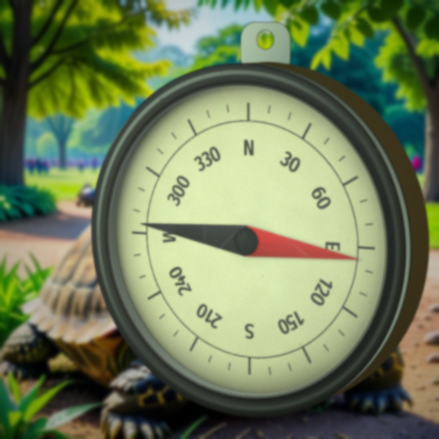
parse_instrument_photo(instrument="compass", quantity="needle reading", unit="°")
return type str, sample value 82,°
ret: 95,°
